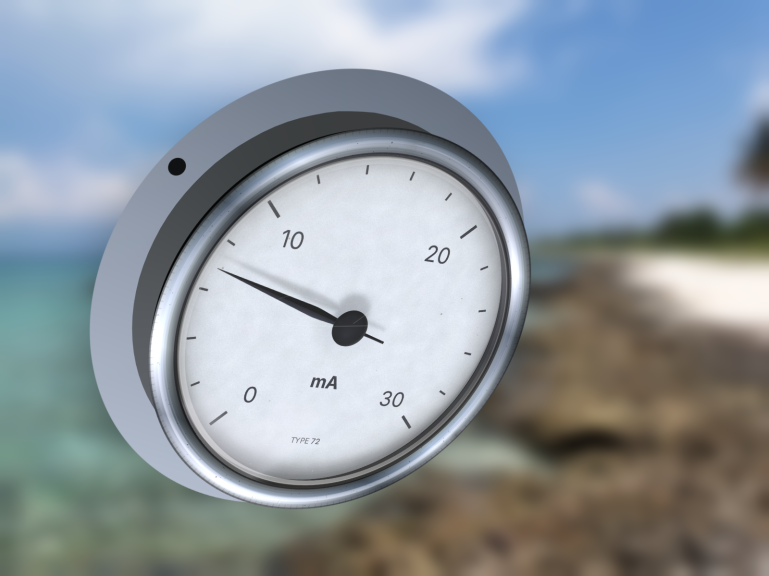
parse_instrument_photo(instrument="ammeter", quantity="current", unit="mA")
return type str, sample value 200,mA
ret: 7,mA
